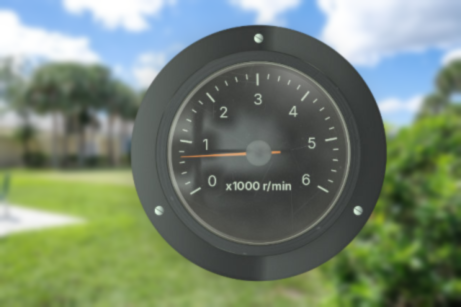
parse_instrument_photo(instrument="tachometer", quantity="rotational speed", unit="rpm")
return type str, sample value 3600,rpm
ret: 700,rpm
